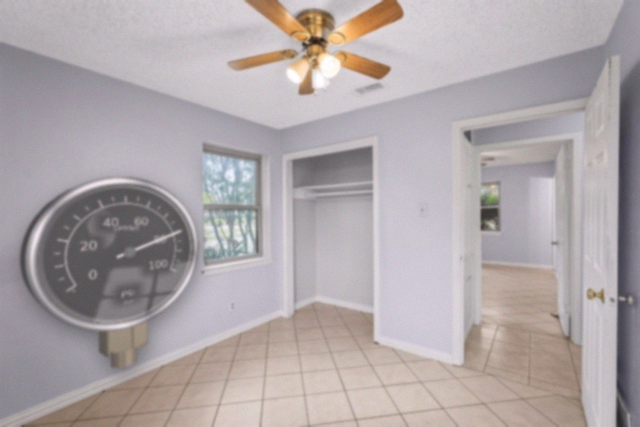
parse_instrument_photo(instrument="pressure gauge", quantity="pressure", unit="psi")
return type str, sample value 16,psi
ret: 80,psi
